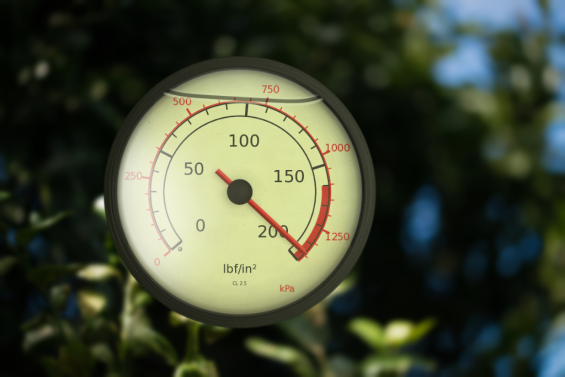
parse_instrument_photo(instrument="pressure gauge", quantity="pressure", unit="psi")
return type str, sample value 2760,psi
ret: 195,psi
